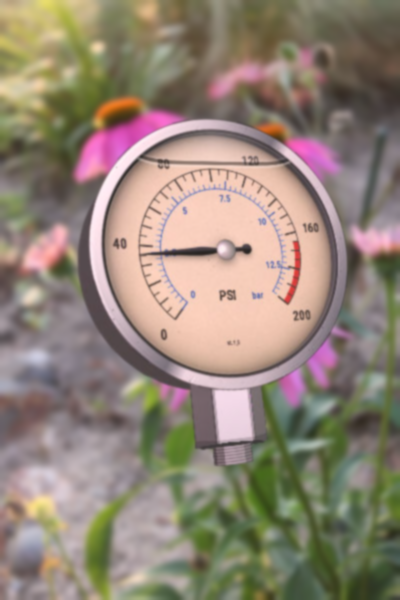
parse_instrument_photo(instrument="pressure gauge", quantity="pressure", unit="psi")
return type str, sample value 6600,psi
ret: 35,psi
